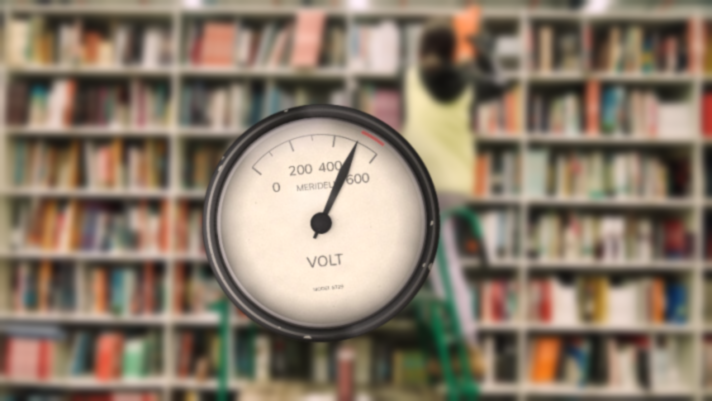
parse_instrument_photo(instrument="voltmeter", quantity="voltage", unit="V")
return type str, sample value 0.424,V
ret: 500,V
